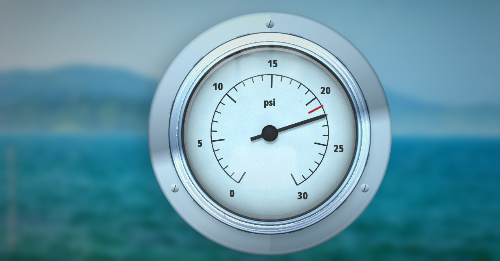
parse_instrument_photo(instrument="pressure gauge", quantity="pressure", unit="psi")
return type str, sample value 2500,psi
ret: 22,psi
